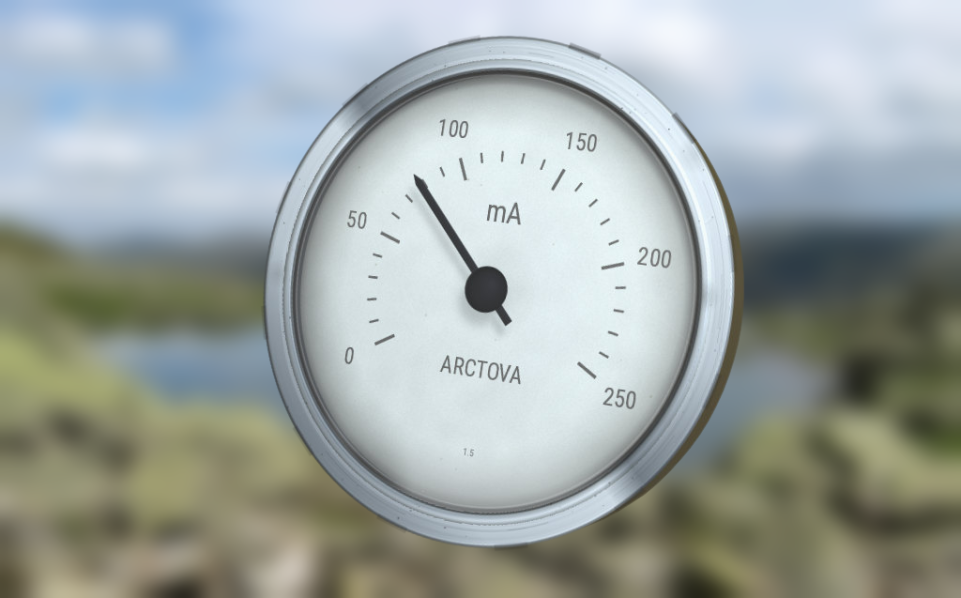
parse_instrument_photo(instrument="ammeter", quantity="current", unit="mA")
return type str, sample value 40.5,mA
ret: 80,mA
